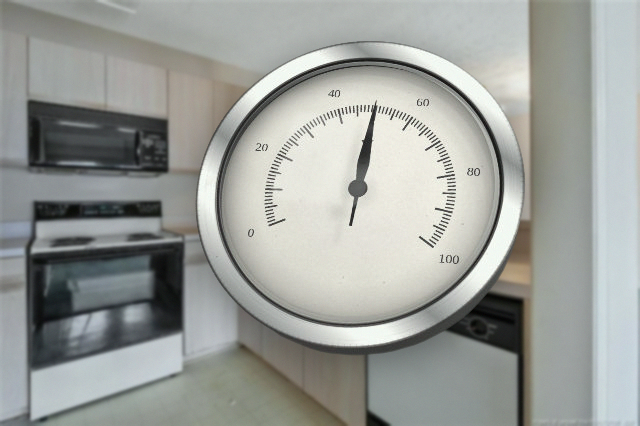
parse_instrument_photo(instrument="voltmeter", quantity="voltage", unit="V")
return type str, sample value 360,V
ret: 50,V
